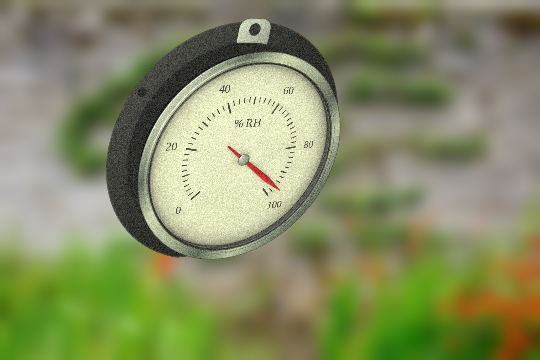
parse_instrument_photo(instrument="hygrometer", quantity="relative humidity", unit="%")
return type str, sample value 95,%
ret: 96,%
